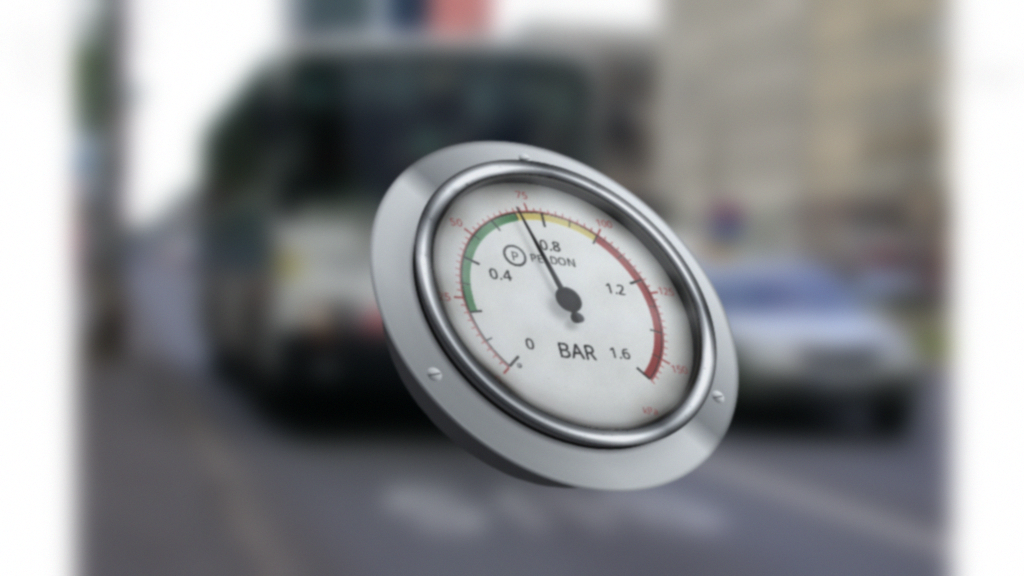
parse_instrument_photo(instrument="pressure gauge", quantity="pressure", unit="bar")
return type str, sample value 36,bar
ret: 0.7,bar
